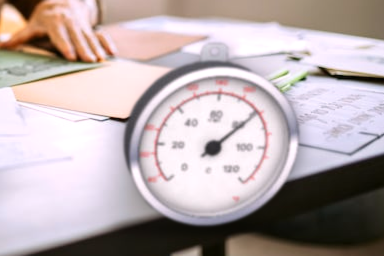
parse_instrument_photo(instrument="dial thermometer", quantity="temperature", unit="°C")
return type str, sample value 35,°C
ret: 80,°C
